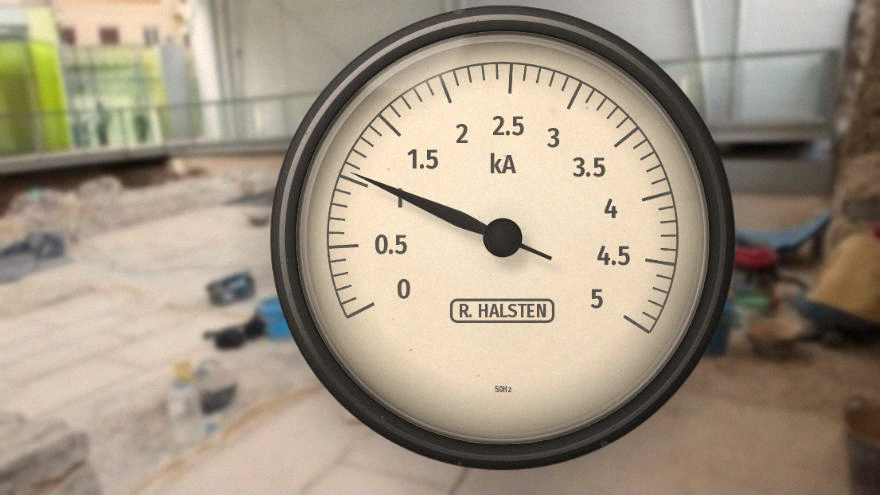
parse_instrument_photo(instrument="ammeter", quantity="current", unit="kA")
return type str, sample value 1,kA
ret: 1.05,kA
